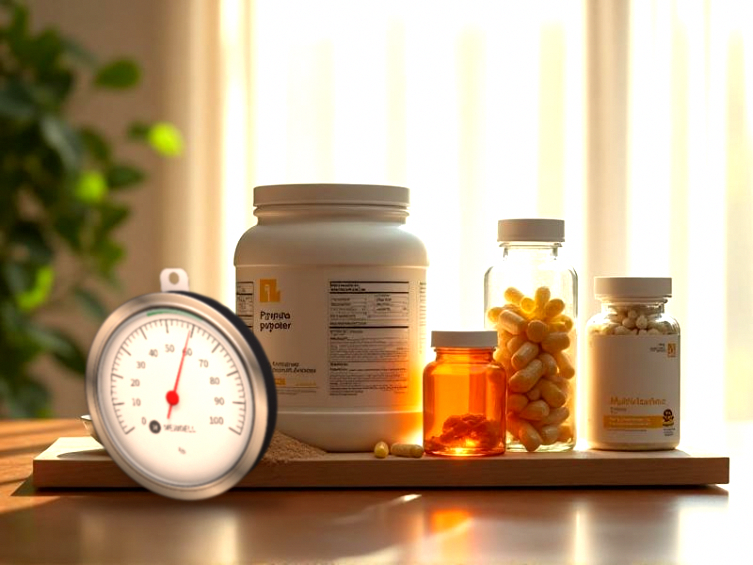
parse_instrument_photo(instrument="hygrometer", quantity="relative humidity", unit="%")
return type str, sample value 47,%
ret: 60,%
